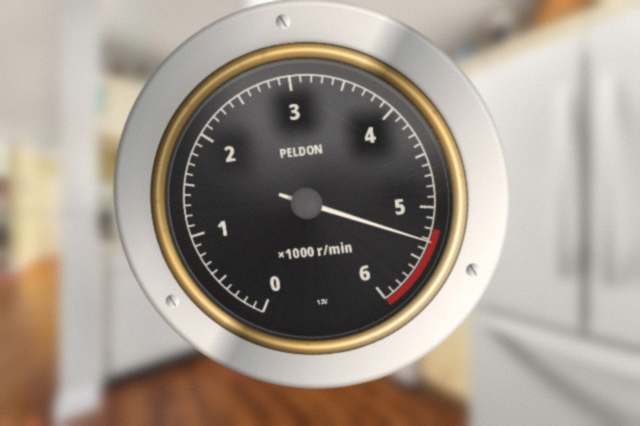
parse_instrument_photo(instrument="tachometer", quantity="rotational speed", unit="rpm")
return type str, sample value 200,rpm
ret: 5300,rpm
